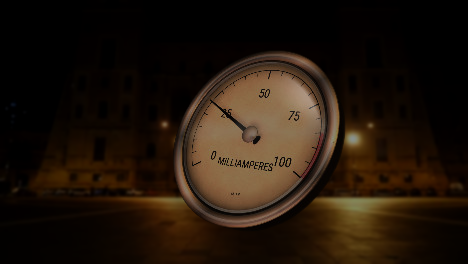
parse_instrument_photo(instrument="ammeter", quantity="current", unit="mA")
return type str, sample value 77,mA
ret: 25,mA
